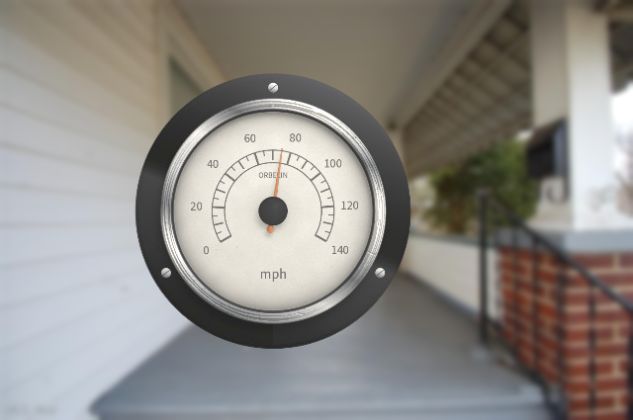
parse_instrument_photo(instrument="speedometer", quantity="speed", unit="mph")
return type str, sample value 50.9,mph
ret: 75,mph
